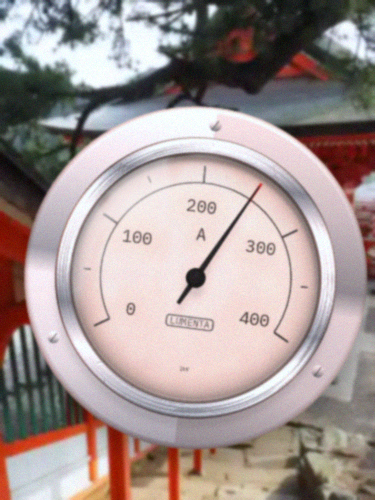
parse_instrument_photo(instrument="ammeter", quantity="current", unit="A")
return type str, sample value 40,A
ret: 250,A
